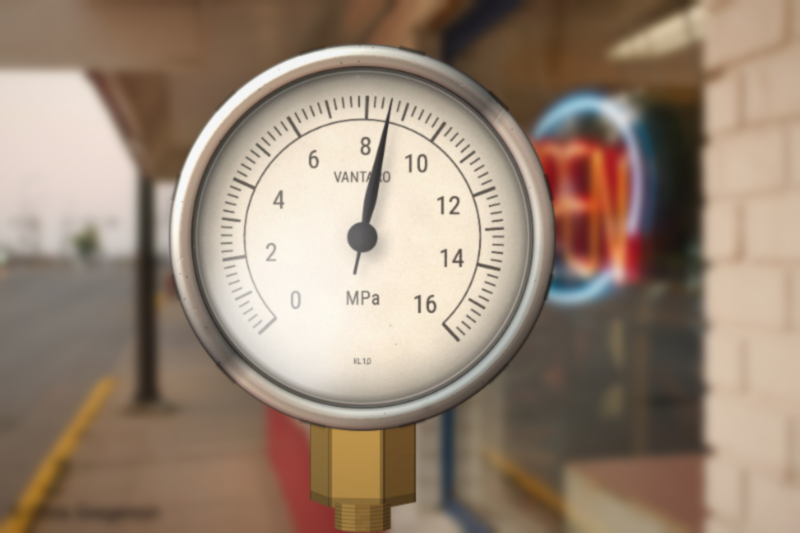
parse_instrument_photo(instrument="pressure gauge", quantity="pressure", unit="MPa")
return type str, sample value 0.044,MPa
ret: 8.6,MPa
